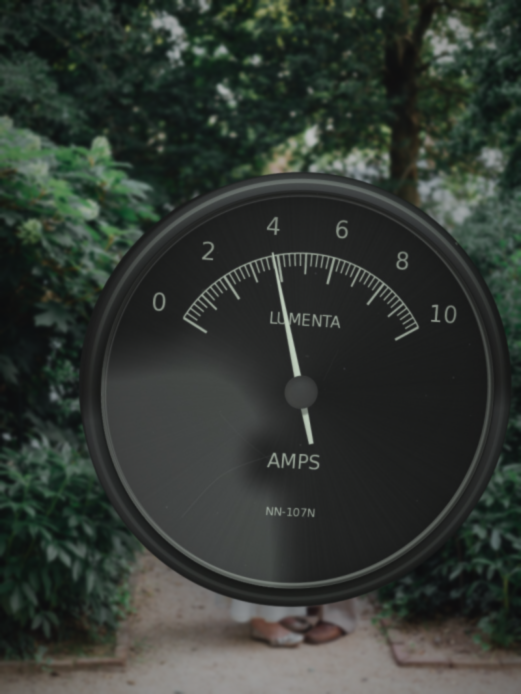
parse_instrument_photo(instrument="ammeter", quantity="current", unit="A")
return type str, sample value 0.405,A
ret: 3.8,A
